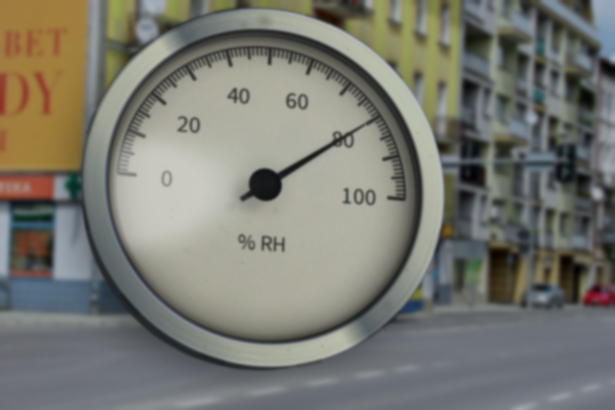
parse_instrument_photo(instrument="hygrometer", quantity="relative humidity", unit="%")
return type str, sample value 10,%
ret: 80,%
